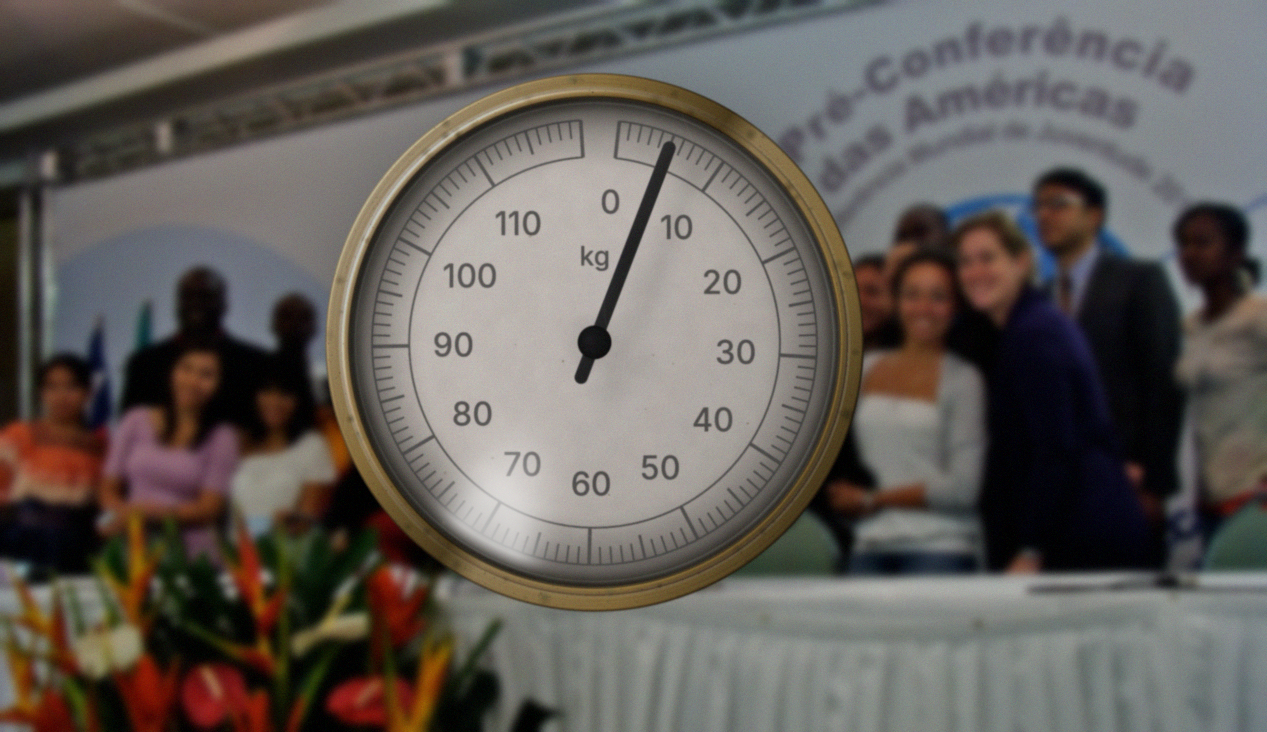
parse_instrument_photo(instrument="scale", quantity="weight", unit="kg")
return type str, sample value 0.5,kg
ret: 5,kg
